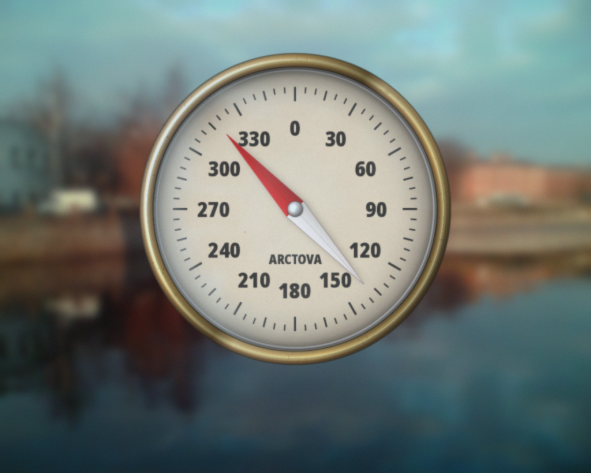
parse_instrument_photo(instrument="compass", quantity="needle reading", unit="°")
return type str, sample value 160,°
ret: 317.5,°
